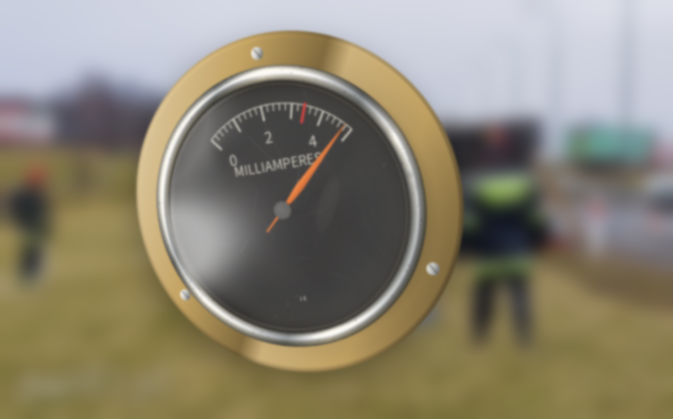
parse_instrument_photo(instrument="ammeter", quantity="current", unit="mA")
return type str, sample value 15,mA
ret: 4.8,mA
